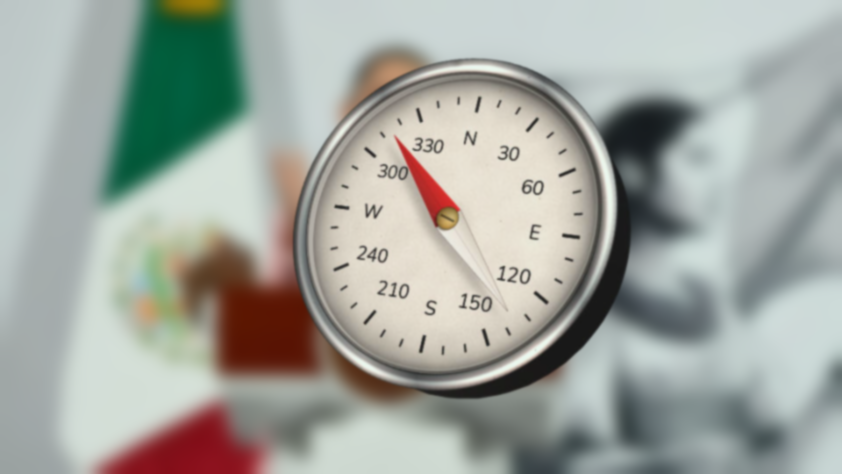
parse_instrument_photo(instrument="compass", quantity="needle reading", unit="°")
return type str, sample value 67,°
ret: 315,°
